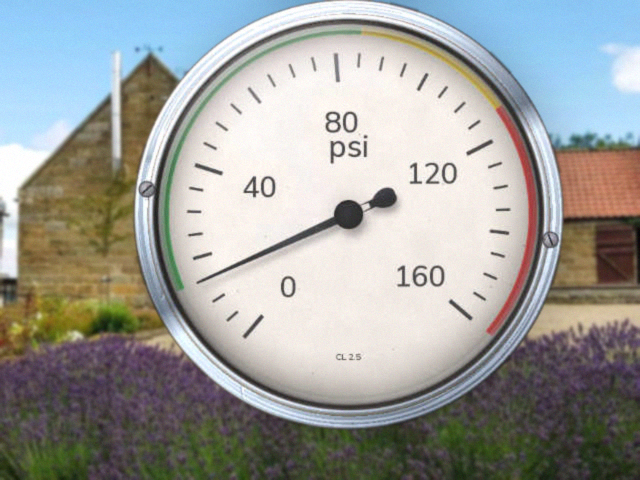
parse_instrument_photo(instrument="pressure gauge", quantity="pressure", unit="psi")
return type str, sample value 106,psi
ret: 15,psi
